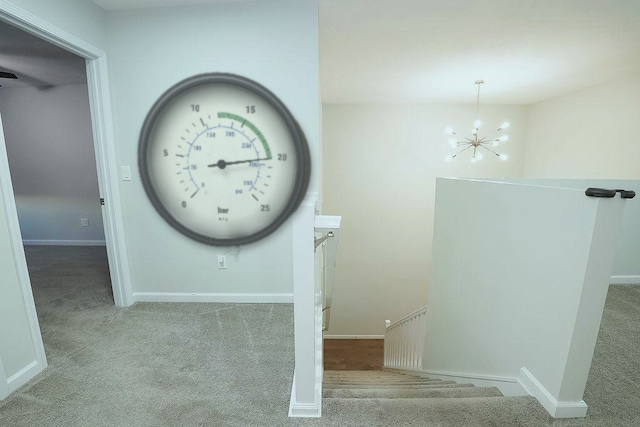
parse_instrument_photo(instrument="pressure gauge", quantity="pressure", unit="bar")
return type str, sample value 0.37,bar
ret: 20,bar
